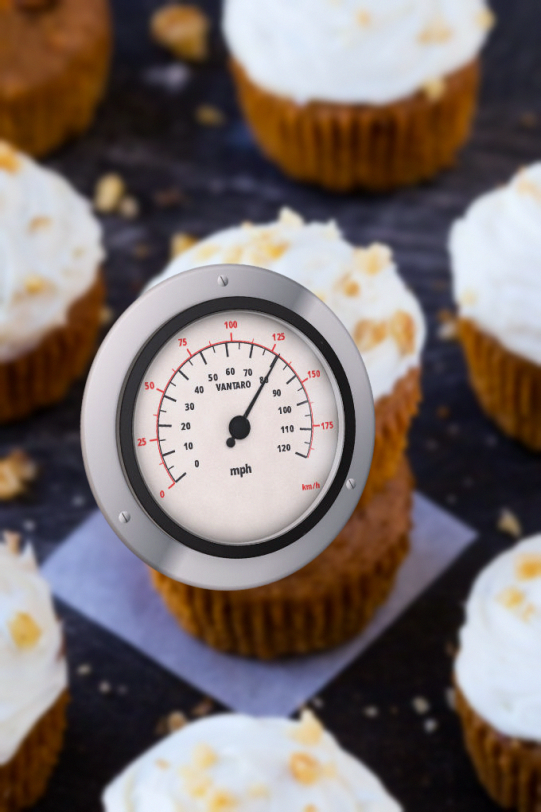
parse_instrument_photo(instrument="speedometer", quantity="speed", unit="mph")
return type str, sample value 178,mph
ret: 80,mph
